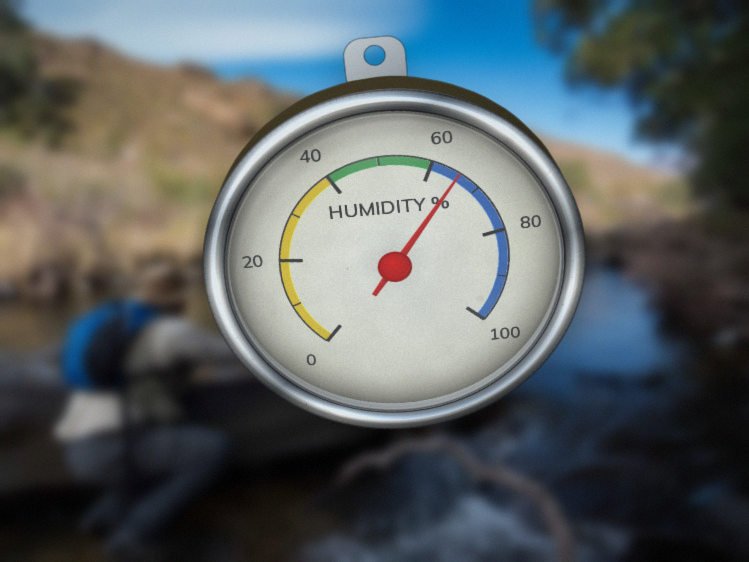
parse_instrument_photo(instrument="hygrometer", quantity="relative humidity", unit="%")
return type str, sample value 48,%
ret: 65,%
